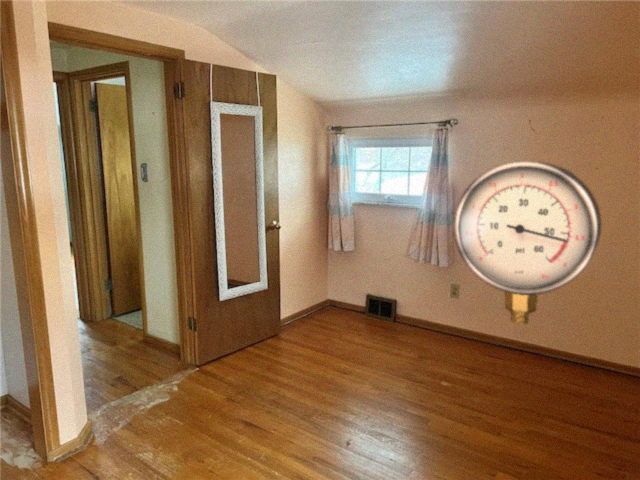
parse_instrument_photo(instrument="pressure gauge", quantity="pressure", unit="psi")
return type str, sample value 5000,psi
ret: 52,psi
